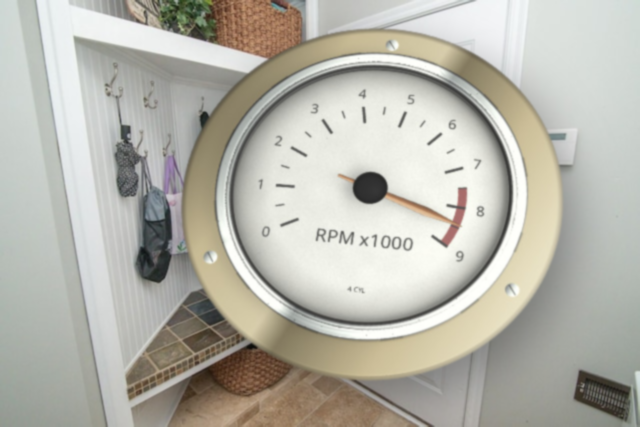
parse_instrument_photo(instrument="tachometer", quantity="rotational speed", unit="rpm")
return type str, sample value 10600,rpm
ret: 8500,rpm
